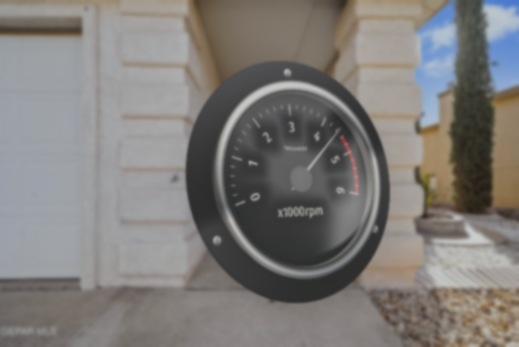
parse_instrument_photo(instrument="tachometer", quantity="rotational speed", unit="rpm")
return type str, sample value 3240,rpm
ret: 4400,rpm
